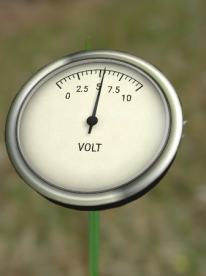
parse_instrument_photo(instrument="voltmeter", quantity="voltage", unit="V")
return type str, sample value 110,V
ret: 5.5,V
